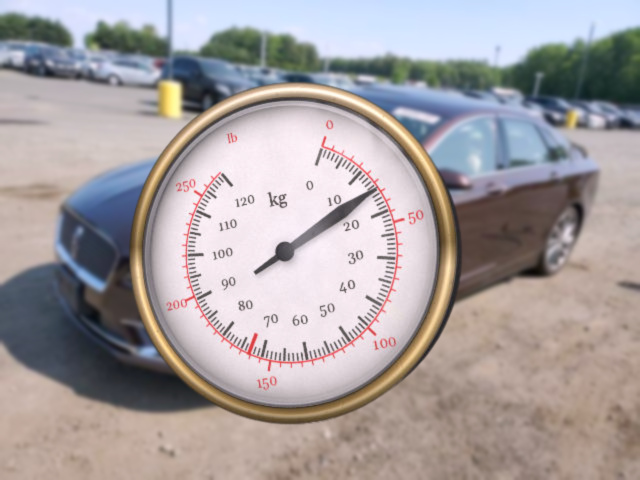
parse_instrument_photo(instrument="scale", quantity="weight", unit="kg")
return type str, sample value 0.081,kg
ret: 15,kg
